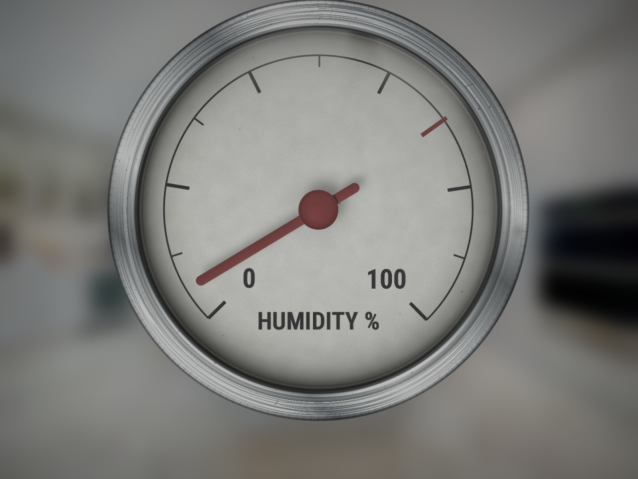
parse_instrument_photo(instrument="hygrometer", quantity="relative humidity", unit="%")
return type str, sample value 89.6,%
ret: 5,%
